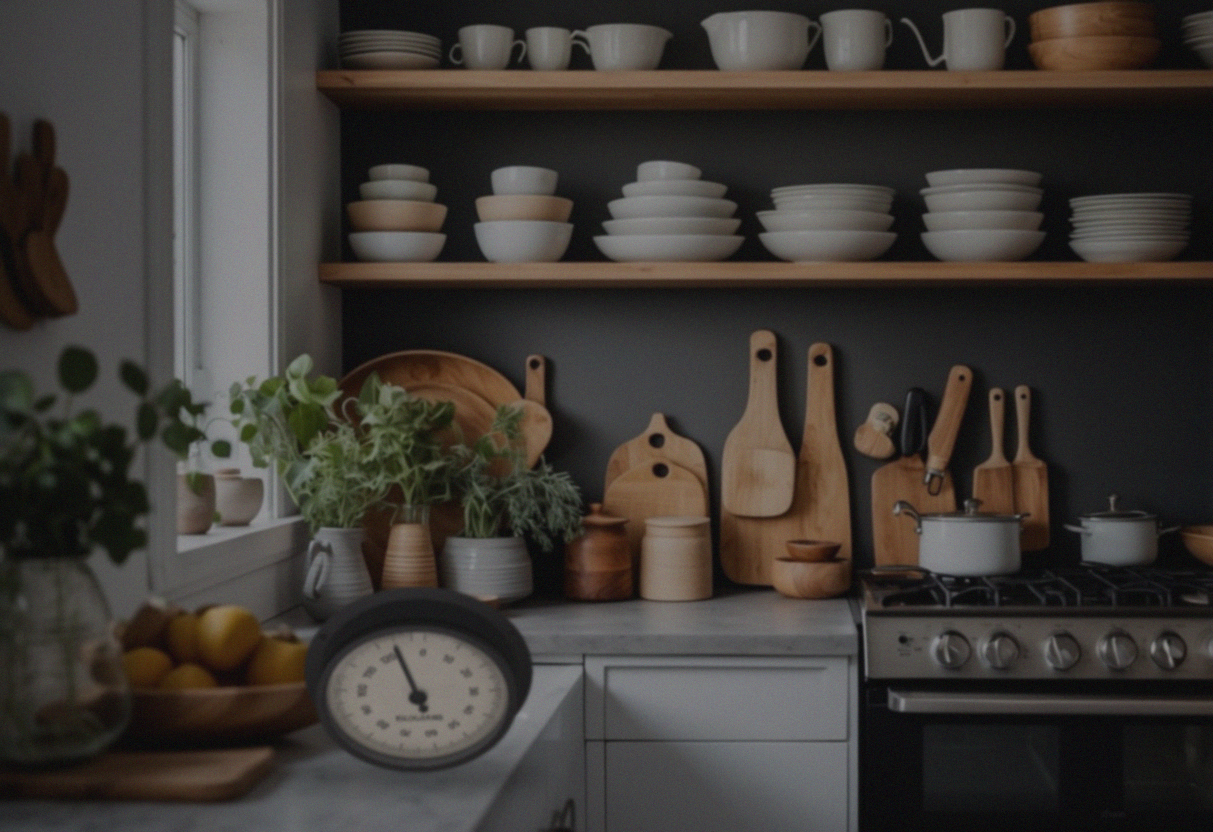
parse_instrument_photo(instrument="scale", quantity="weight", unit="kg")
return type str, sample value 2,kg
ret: 125,kg
